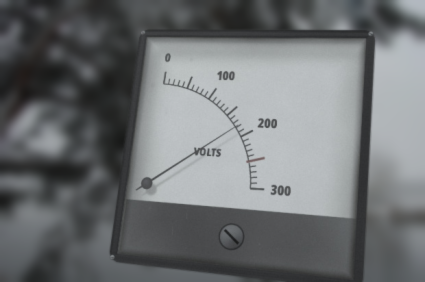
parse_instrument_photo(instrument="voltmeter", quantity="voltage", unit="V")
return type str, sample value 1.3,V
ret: 180,V
